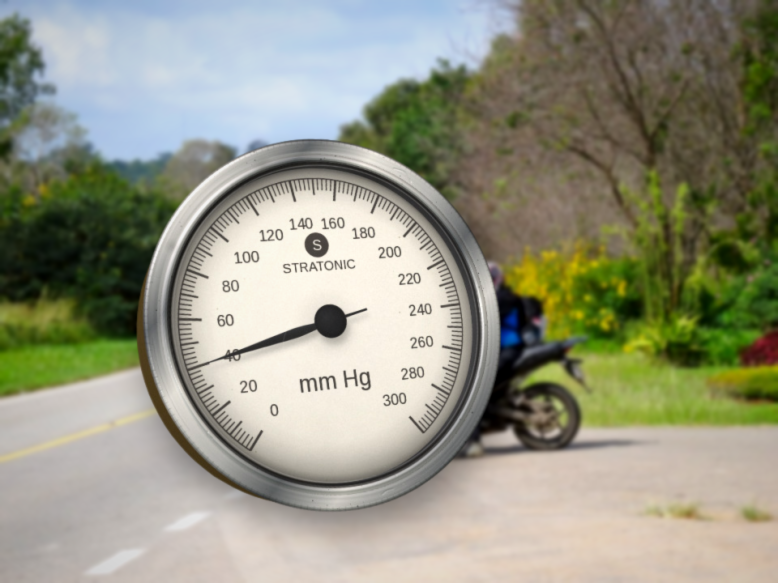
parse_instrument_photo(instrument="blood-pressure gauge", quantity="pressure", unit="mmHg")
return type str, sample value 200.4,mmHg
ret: 40,mmHg
